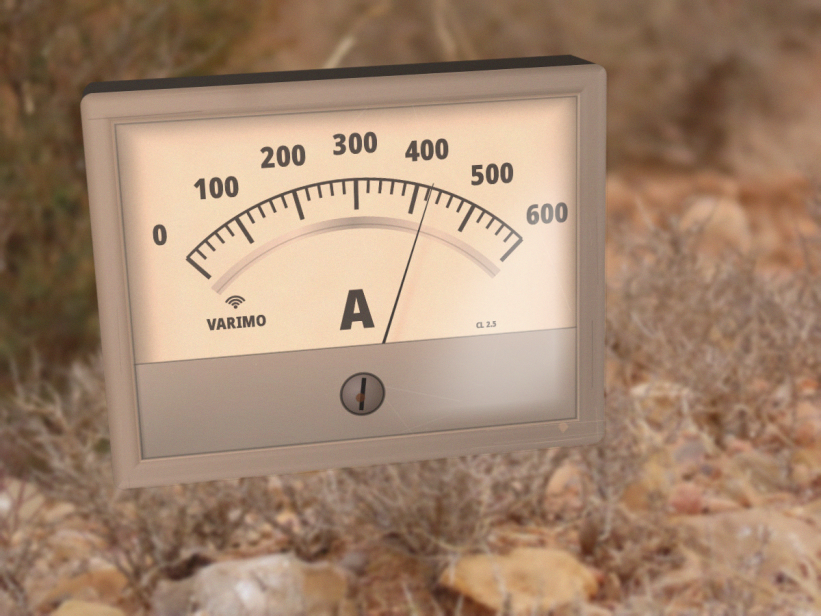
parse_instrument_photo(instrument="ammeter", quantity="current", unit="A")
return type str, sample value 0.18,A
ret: 420,A
